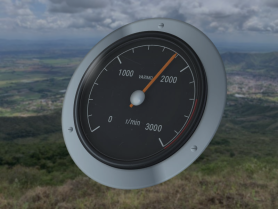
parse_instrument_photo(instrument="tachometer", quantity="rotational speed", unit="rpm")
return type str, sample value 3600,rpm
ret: 1800,rpm
